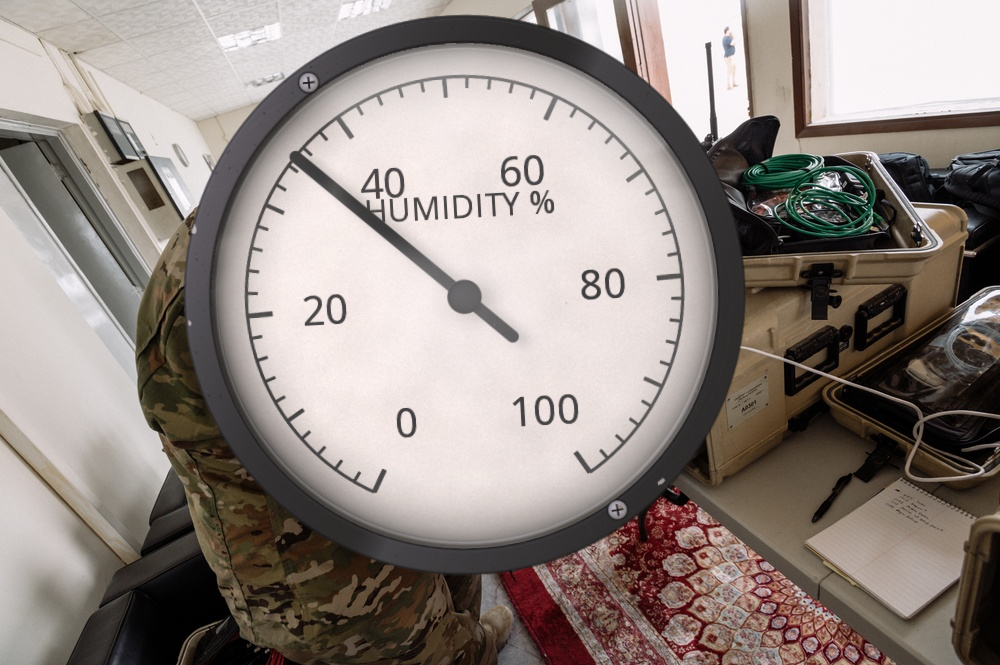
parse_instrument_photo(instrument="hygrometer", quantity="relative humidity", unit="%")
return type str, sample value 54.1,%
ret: 35,%
